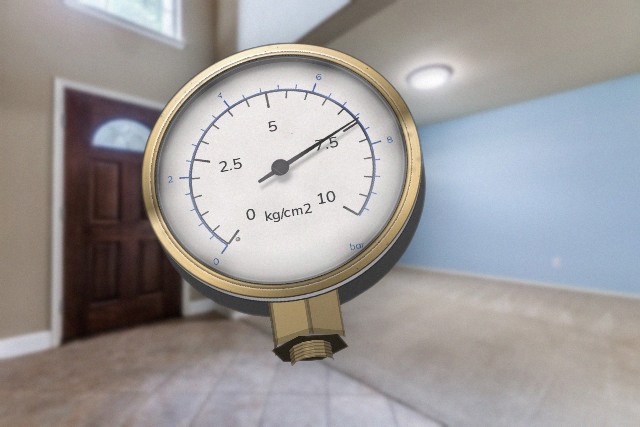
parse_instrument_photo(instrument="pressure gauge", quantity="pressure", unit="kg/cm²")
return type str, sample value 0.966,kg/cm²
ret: 7.5,kg/cm²
